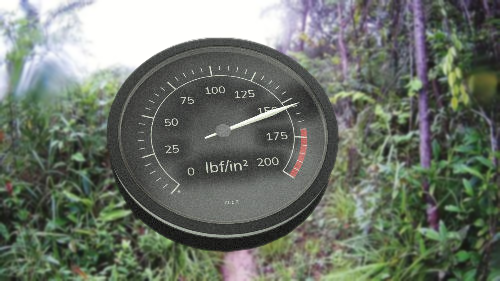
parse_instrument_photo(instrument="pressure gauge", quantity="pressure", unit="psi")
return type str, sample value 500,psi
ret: 155,psi
